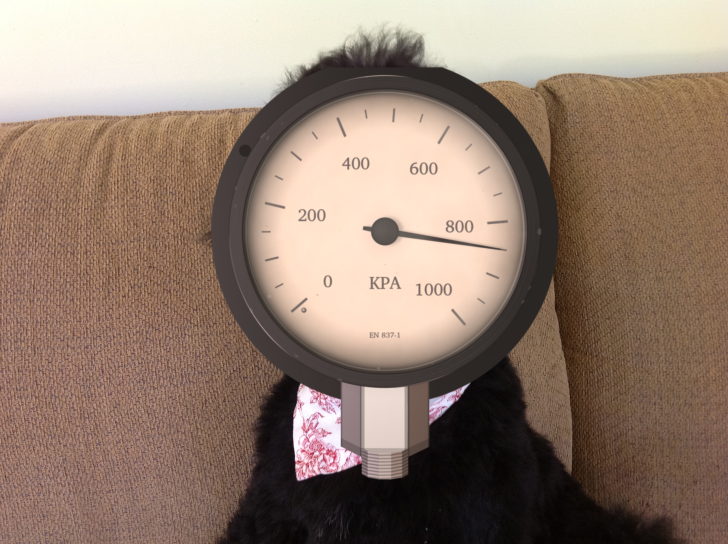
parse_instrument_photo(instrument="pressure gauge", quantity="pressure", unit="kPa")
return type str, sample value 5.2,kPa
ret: 850,kPa
